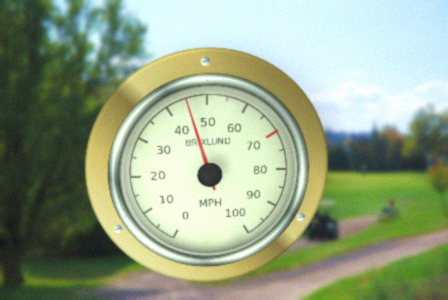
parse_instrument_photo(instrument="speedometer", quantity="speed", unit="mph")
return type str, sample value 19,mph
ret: 45,mph
